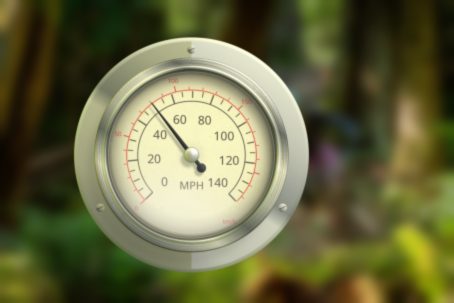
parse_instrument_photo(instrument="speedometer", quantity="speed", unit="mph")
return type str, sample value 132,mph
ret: 50,mph
